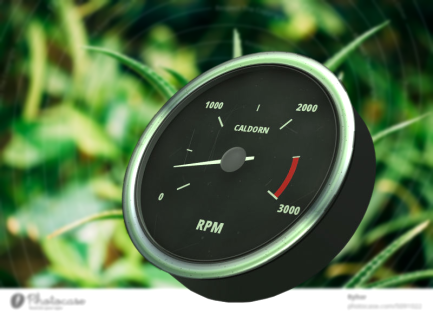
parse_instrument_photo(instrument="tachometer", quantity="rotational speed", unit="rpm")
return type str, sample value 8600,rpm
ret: 250,rpm
